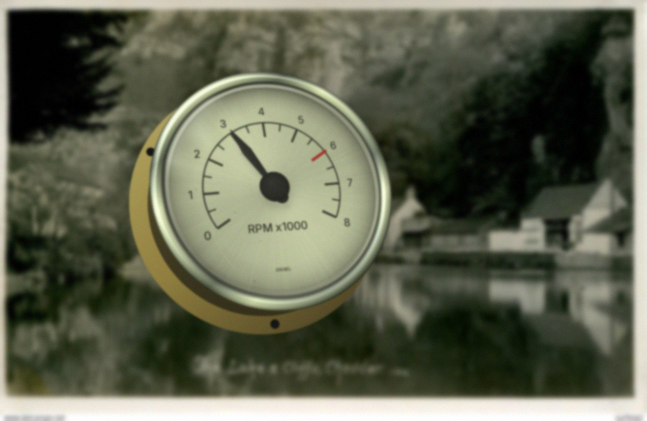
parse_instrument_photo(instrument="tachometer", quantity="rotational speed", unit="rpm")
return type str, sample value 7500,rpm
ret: 3000,rpm
